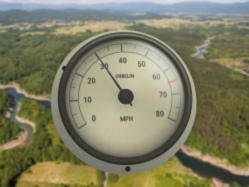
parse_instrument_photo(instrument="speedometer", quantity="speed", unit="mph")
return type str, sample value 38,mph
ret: 30,mph
